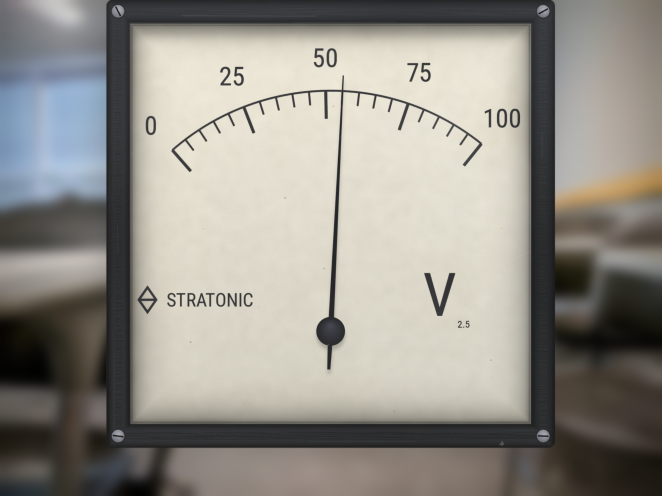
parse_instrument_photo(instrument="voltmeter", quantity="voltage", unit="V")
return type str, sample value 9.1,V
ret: 55,V
